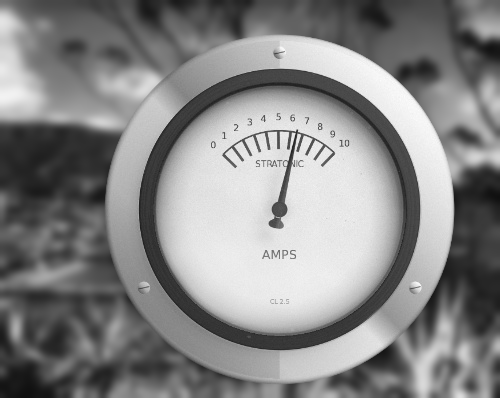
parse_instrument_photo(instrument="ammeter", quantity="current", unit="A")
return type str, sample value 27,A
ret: 6.5,A
